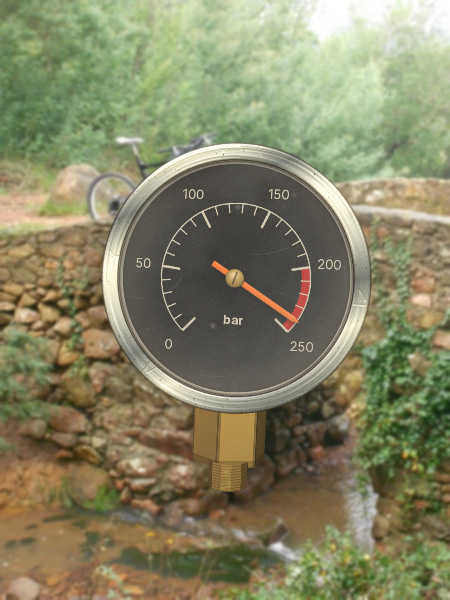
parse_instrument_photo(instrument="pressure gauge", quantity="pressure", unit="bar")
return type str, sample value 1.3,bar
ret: 240,bar
